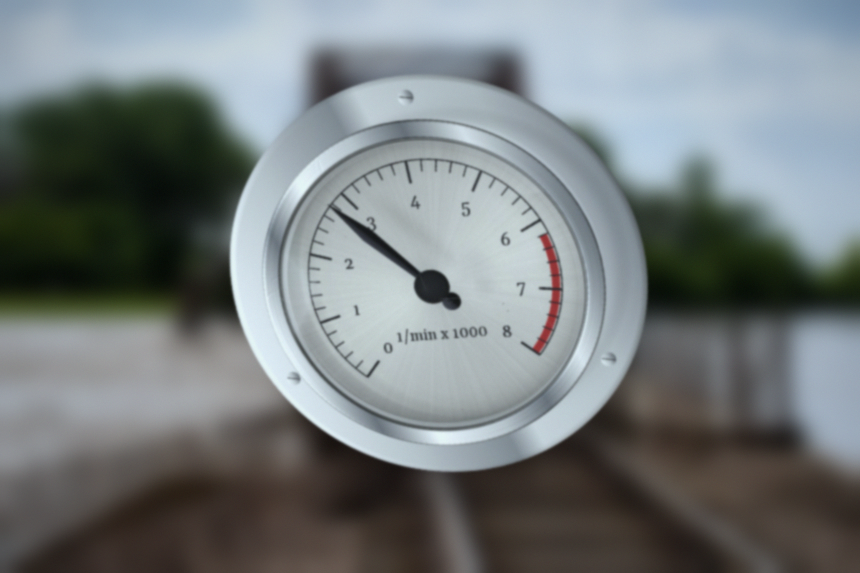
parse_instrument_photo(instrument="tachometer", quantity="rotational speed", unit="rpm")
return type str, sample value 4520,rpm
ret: 2800,rpm
